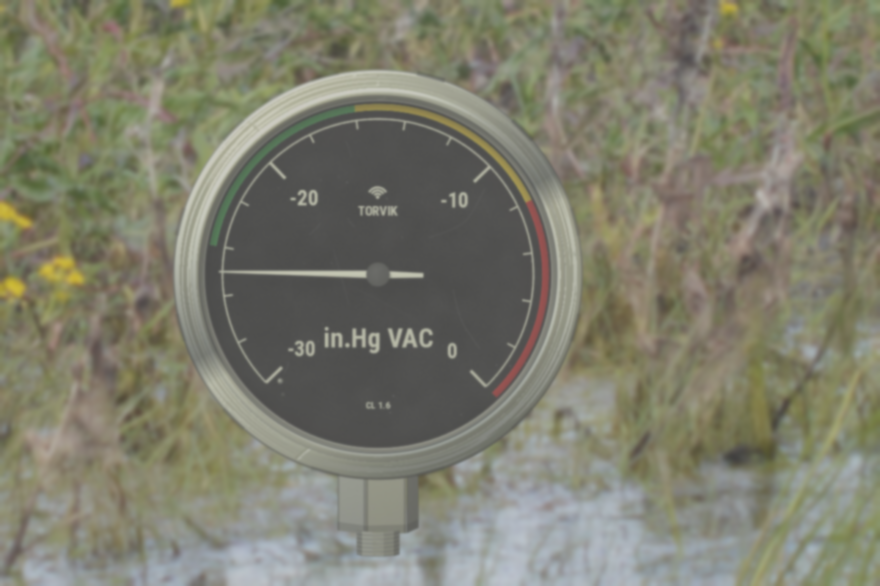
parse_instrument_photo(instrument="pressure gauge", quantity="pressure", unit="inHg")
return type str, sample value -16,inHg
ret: -25,inHg
